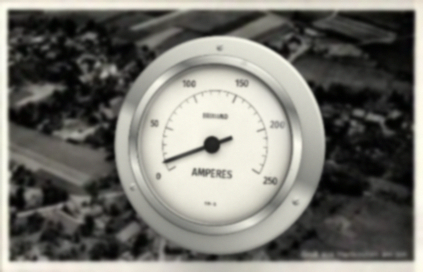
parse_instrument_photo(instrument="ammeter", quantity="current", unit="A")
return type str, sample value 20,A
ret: 10,A
